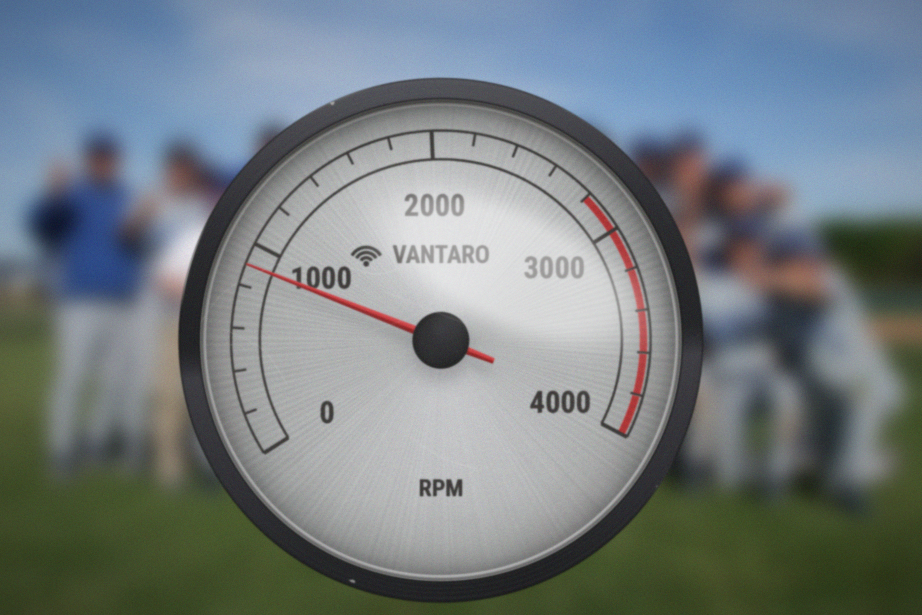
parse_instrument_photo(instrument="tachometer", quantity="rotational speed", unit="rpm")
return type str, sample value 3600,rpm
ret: 900,rpm
